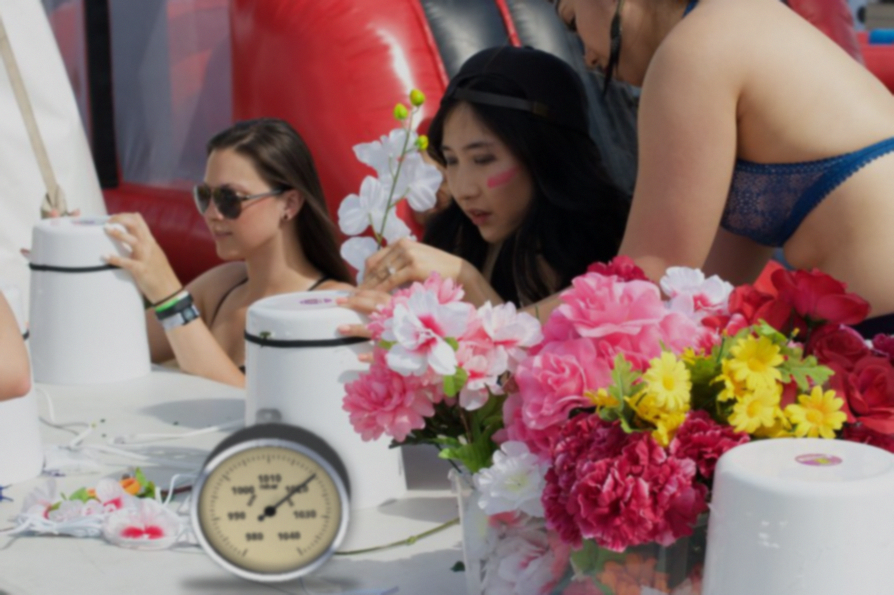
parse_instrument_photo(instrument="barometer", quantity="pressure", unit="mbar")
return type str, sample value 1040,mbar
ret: 1020,mbar
